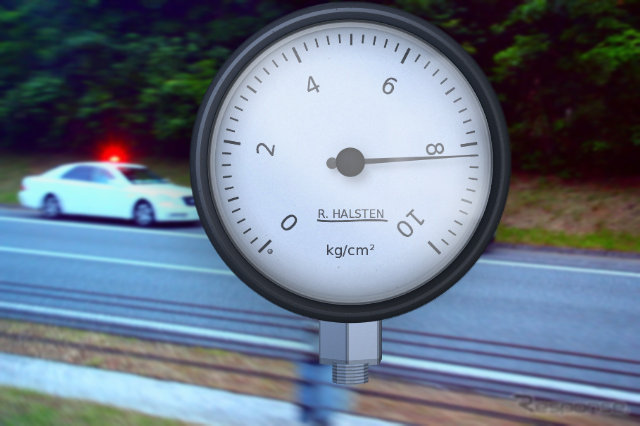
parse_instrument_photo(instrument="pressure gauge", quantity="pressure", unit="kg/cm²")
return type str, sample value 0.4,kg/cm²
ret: 8.2,kg/cm²
